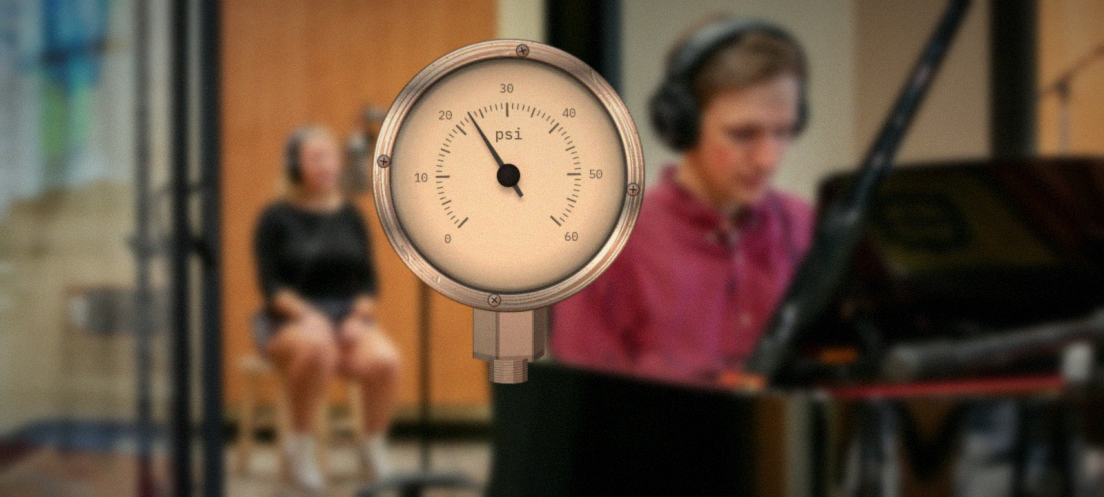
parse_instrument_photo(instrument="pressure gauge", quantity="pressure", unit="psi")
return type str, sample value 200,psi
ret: 23,psi
